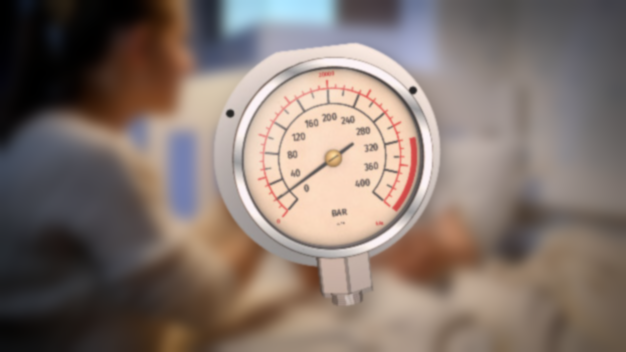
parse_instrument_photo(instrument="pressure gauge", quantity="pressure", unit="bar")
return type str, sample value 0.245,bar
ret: 20,bar
